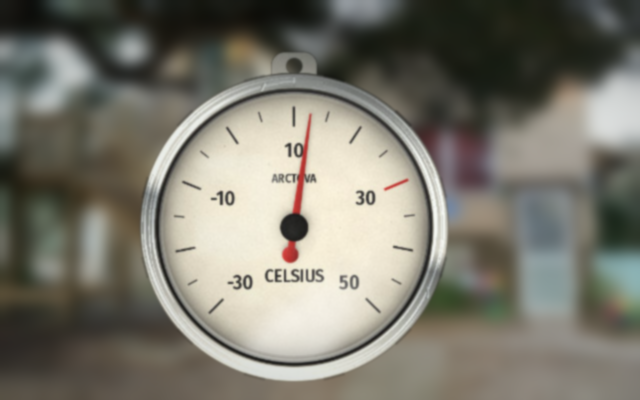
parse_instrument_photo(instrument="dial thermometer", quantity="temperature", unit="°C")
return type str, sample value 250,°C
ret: 12.5,°C
